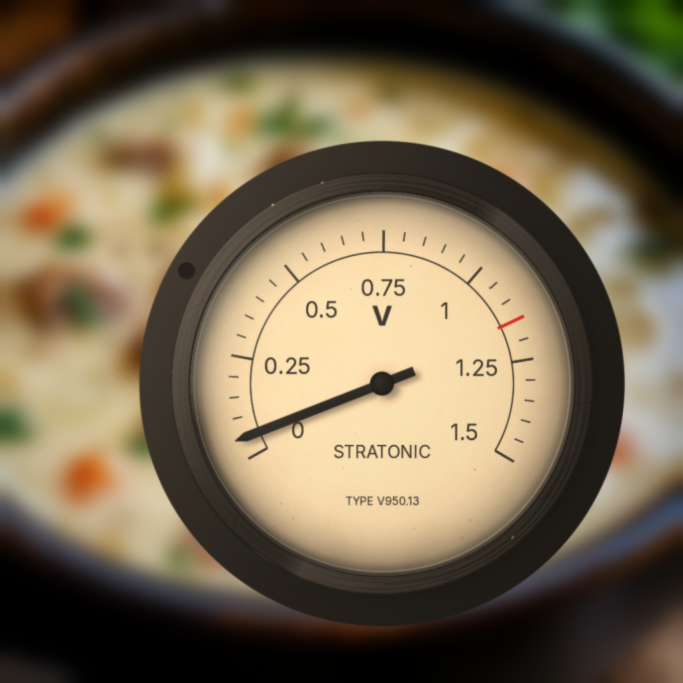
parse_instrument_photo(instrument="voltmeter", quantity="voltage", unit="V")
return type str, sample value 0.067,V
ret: 0.05,V
